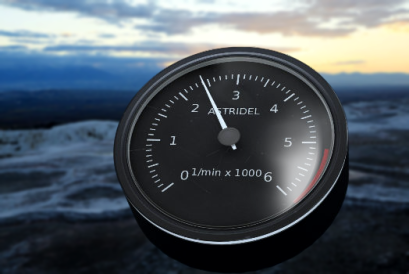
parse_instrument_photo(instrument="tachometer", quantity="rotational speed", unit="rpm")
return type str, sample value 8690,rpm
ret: 2400,rpm
